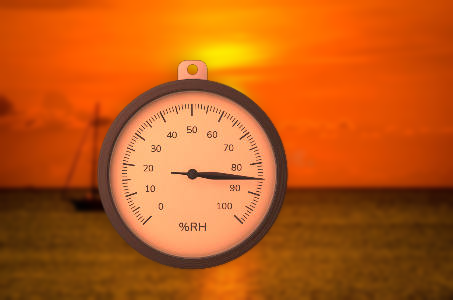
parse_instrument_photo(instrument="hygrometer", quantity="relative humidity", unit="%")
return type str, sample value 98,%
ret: 85,%
